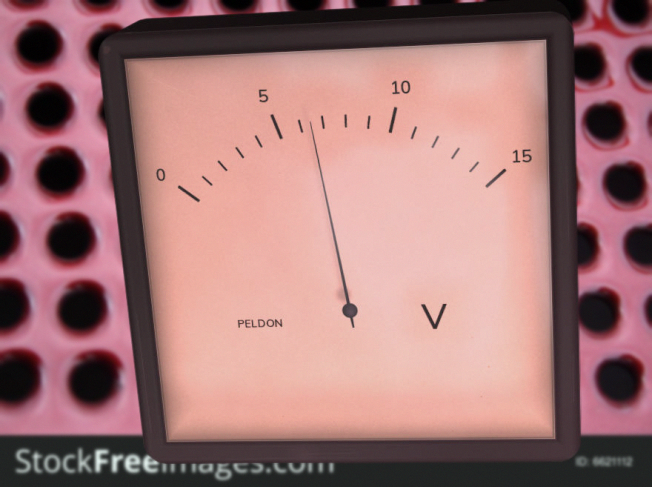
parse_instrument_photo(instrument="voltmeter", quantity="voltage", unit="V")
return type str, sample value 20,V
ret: 6.5,V
